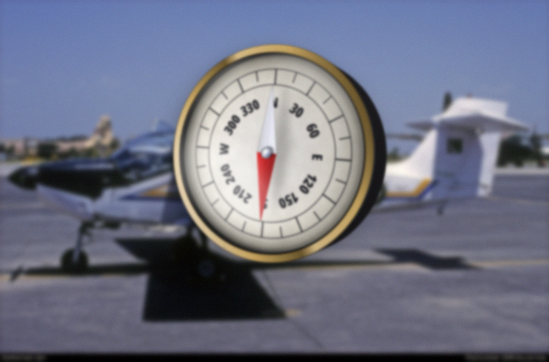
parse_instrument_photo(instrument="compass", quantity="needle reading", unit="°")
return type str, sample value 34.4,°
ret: 180,°
